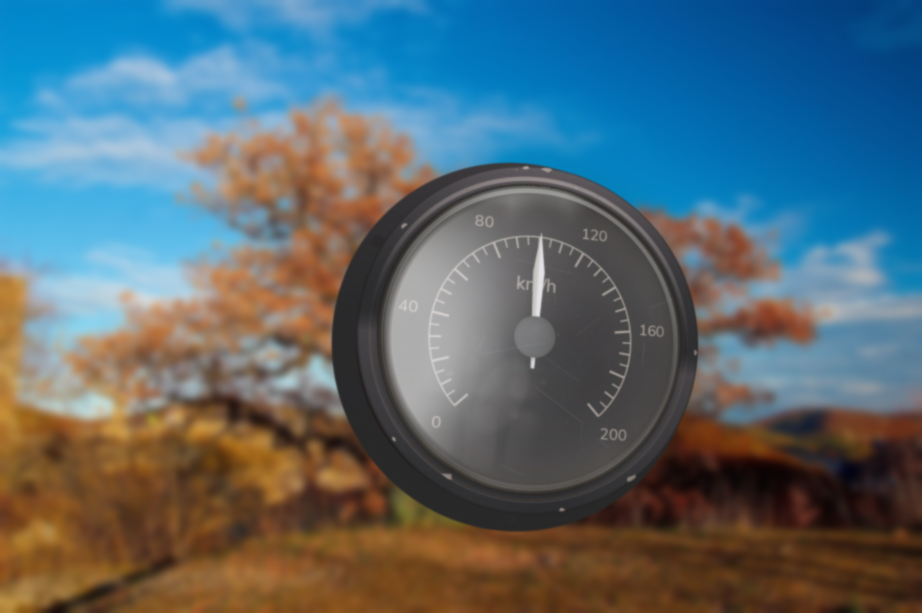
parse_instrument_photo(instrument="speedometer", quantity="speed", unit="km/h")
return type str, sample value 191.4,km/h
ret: 100,km/h
